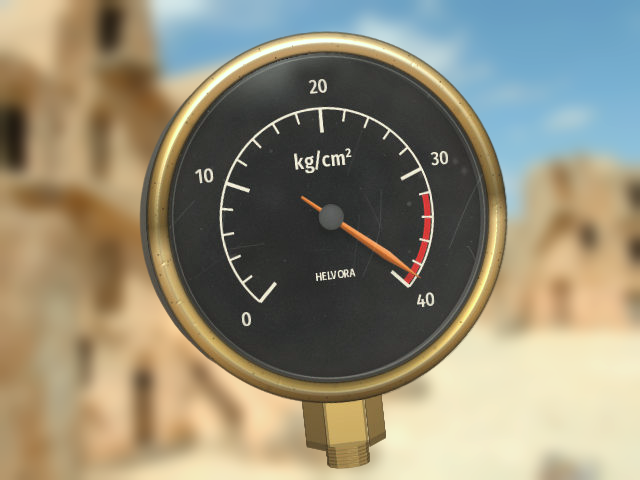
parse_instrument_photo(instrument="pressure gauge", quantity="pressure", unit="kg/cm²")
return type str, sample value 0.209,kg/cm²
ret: 39,kg/cm²
